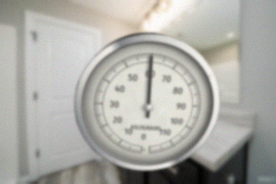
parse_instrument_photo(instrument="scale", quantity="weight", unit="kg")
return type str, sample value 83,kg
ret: 60,kg
